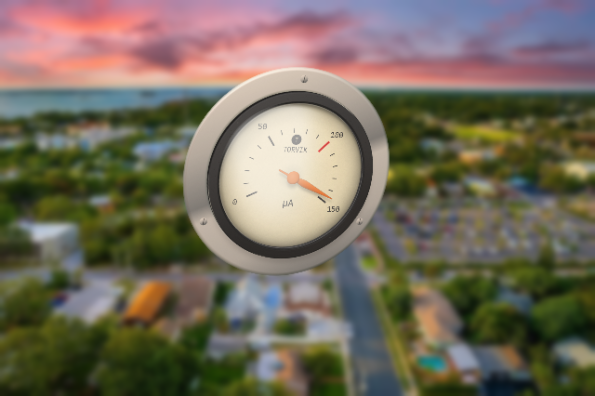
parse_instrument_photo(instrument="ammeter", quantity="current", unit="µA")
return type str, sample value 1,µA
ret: 145,µA
